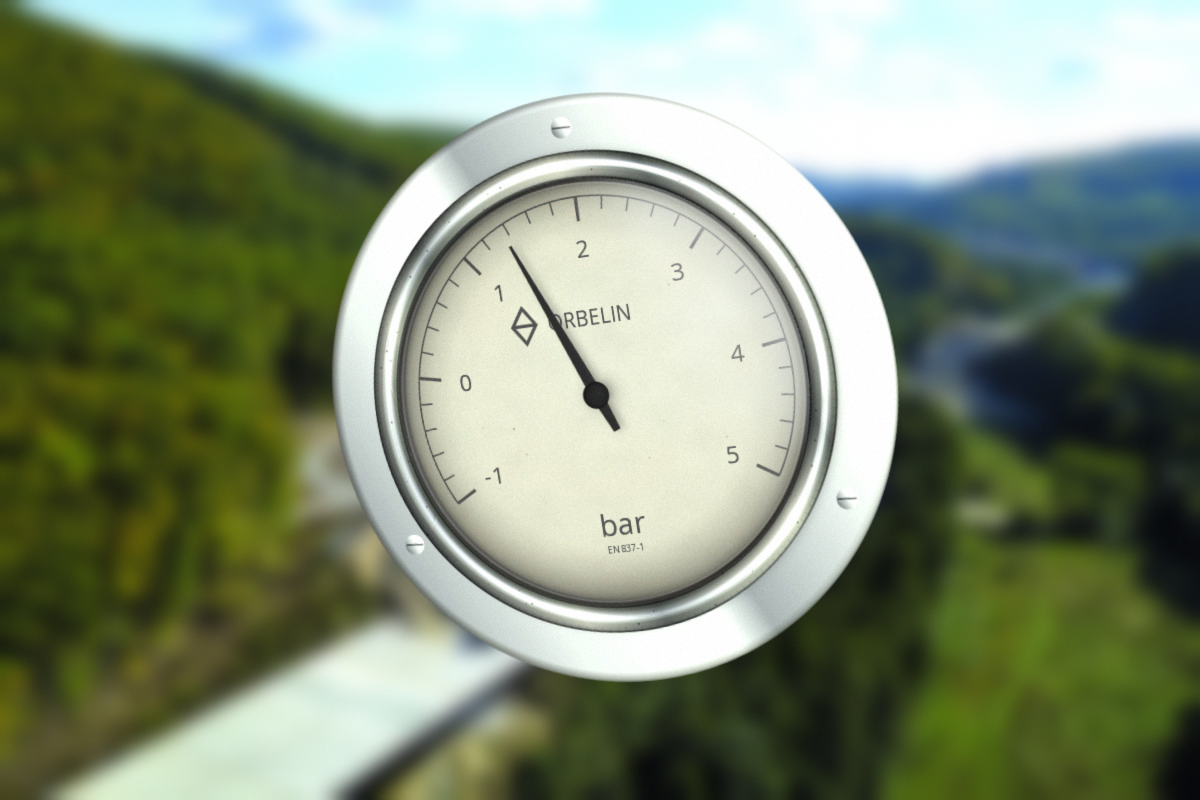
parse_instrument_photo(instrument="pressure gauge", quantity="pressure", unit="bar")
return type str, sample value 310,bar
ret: 1.4,bar
